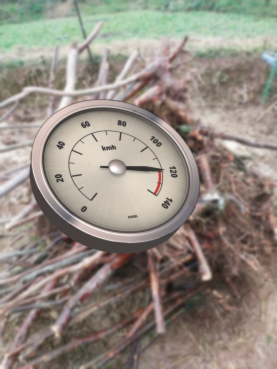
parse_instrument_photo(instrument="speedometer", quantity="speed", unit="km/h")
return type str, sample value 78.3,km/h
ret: 120,km/h
